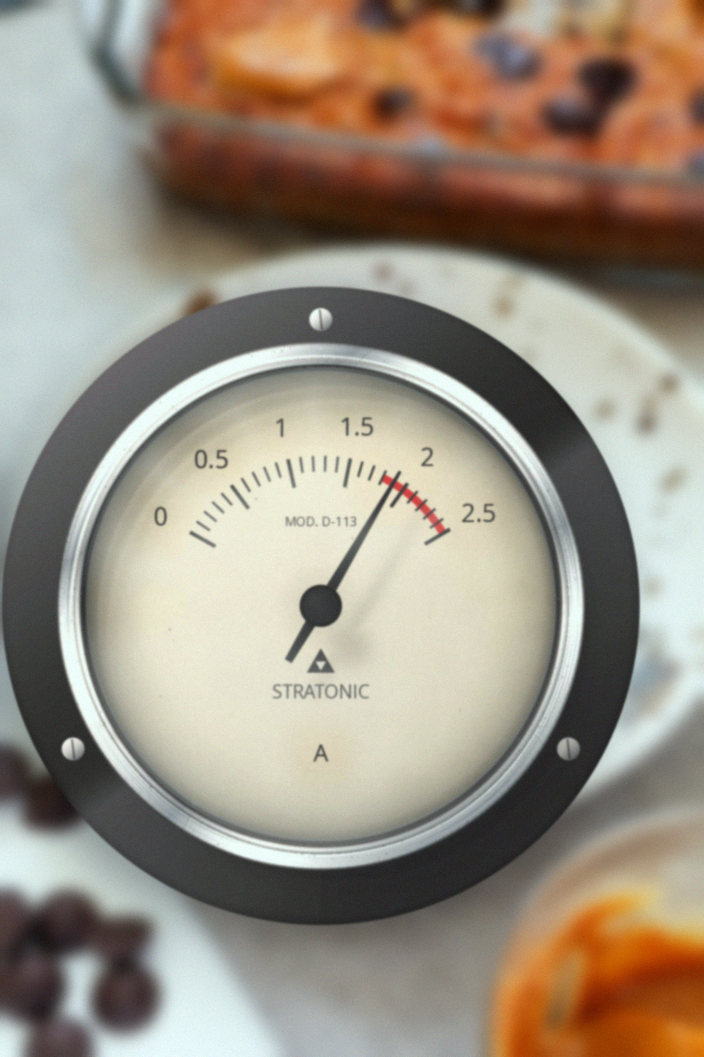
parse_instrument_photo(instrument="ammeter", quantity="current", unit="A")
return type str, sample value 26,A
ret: 1.9,A
